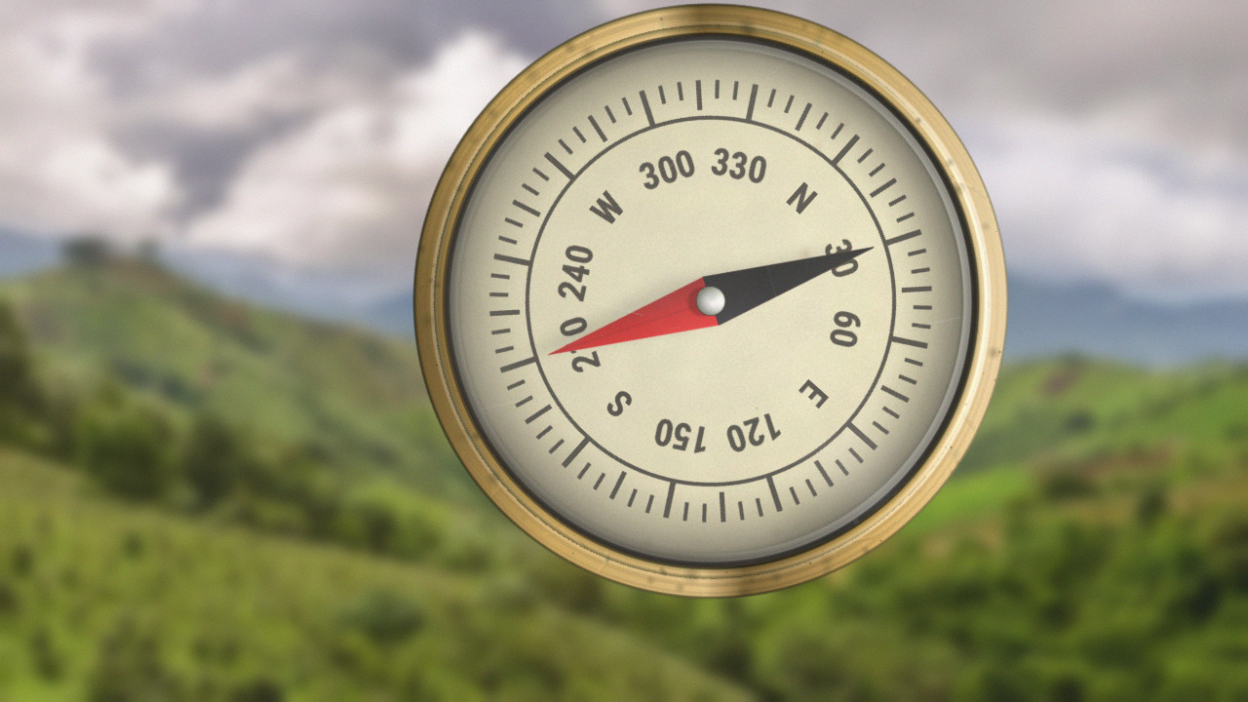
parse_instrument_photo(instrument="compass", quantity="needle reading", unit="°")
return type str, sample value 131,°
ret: 210,°
